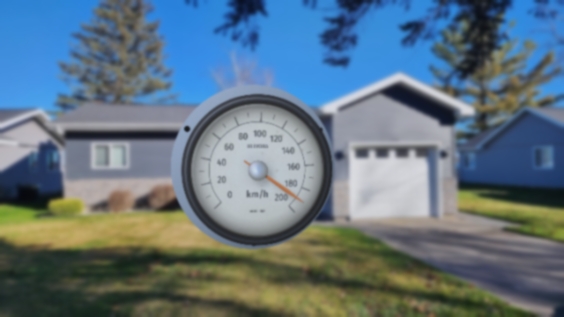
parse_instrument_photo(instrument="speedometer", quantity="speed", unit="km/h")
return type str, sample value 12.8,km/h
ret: 190,km/h
